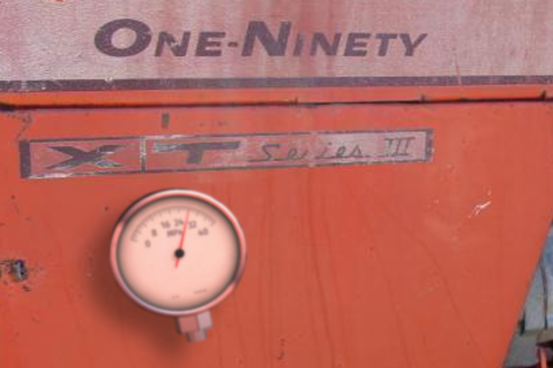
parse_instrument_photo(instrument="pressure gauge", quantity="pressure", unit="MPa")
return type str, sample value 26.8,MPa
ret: 28,MPa
